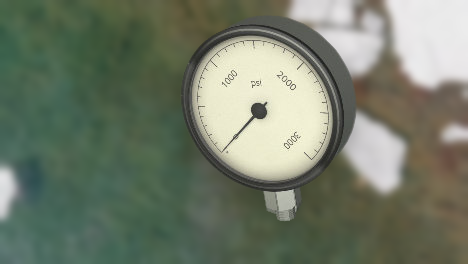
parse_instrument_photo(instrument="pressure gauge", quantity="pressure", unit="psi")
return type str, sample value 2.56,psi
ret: 0,psi
